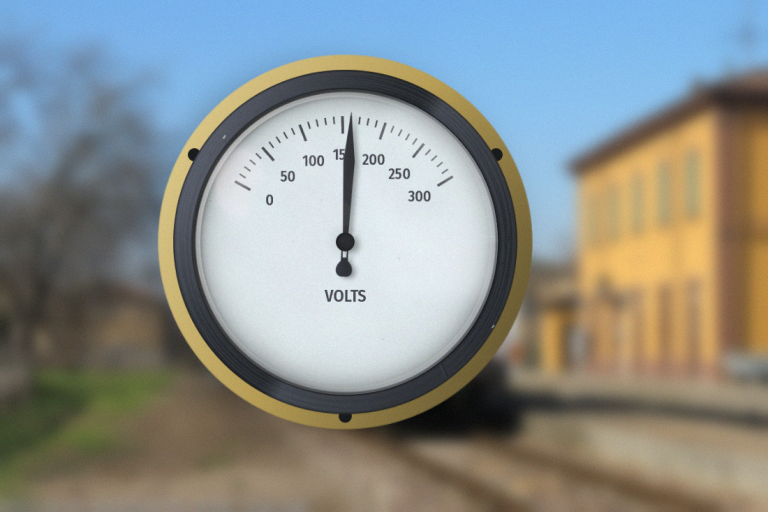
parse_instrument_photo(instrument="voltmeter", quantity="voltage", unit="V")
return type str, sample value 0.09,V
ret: 160,V
